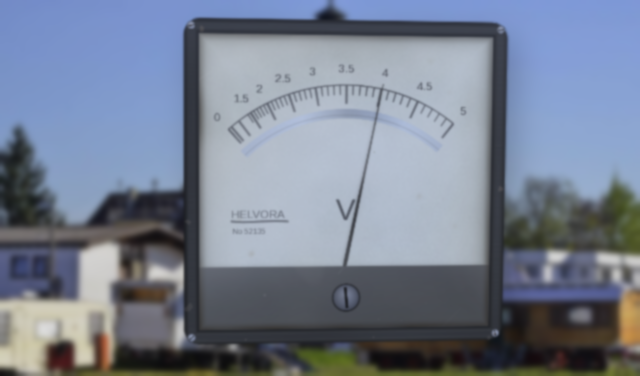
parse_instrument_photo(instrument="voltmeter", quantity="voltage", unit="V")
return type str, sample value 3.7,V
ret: 4,V
